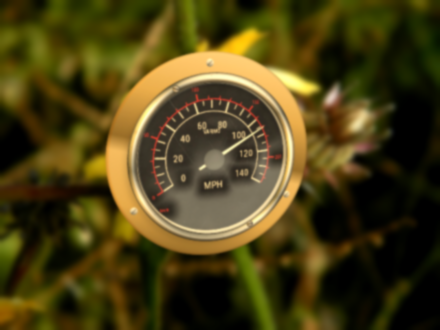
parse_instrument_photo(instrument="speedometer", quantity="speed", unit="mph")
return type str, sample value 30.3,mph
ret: 105,mph
